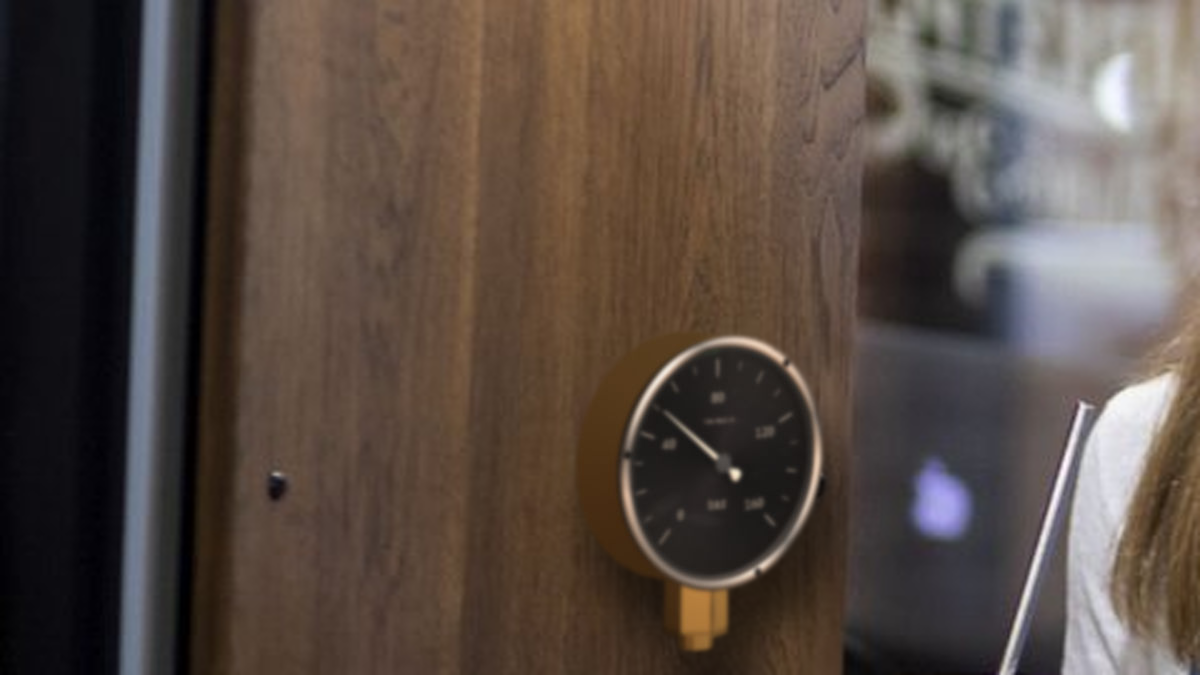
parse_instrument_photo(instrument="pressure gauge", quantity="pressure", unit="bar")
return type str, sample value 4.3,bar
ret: 50,bar
